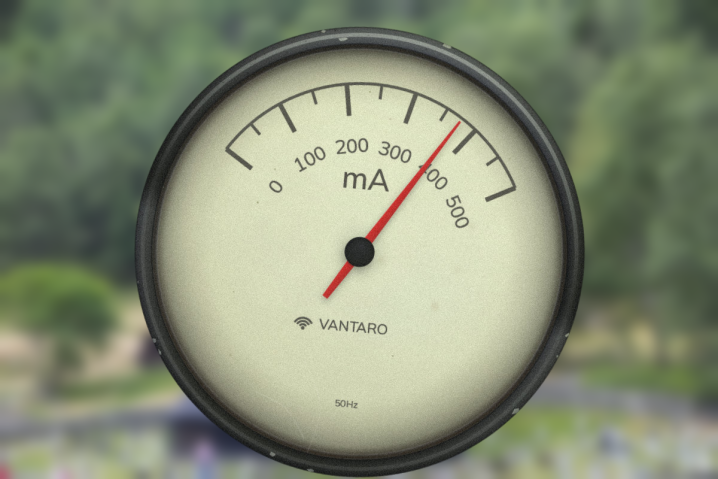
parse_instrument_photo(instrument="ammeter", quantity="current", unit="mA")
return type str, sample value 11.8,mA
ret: 375,mA
